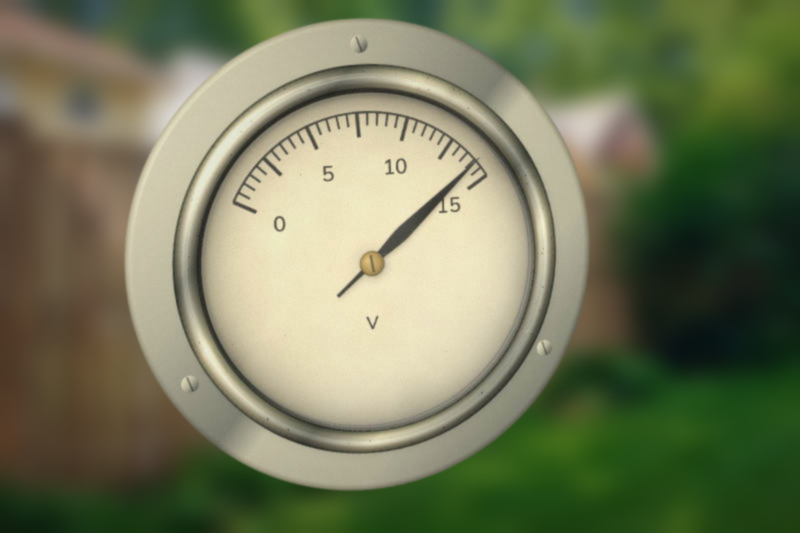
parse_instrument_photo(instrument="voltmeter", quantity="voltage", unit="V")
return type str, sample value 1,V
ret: 14,V
